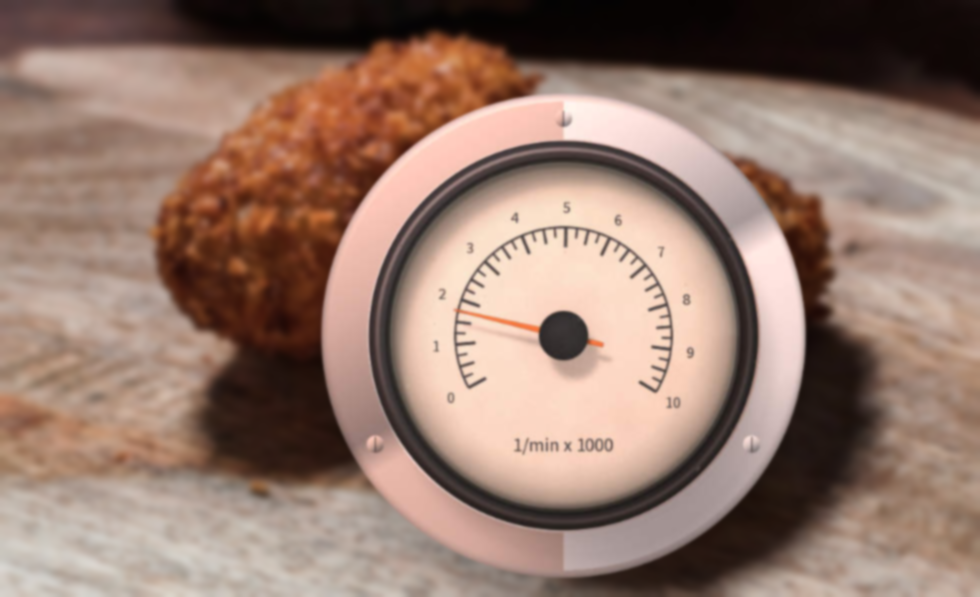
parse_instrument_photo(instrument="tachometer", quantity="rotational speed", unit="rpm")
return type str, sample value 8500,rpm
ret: 1750,rpm
